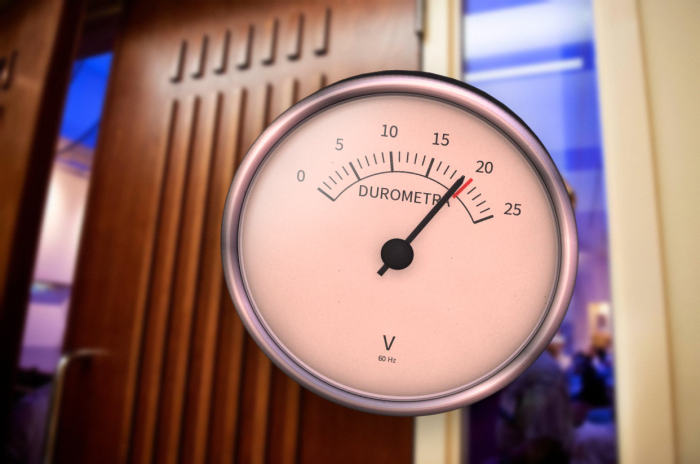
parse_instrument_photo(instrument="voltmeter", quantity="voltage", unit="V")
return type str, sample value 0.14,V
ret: 19,V
